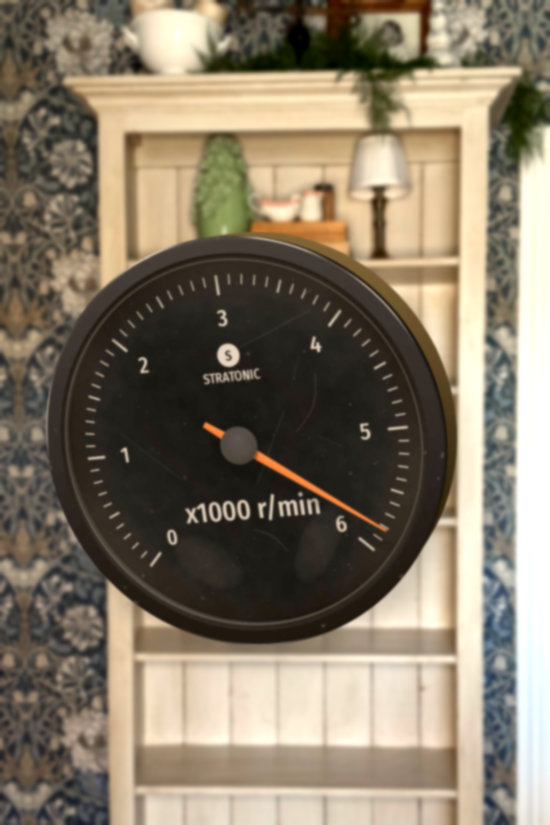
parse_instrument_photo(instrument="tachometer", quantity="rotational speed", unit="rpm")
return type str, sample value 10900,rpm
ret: 5800,rpm
